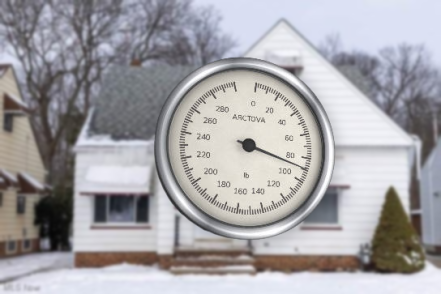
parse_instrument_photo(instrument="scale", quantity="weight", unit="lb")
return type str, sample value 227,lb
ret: 90,lb
